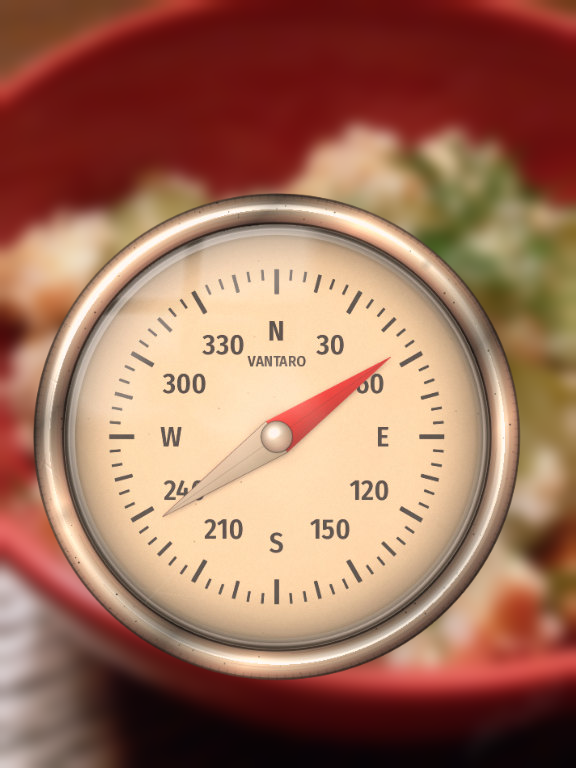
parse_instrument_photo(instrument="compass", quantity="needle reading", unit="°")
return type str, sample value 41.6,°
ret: 55,°
